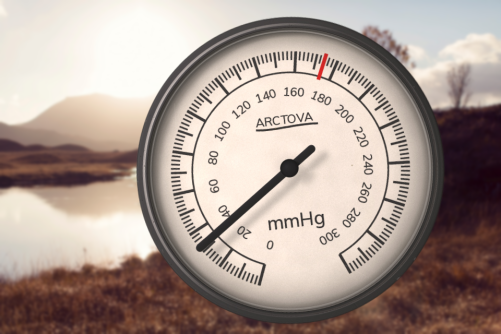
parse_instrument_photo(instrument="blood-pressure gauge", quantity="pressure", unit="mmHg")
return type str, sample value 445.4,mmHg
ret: 32,mmHg
